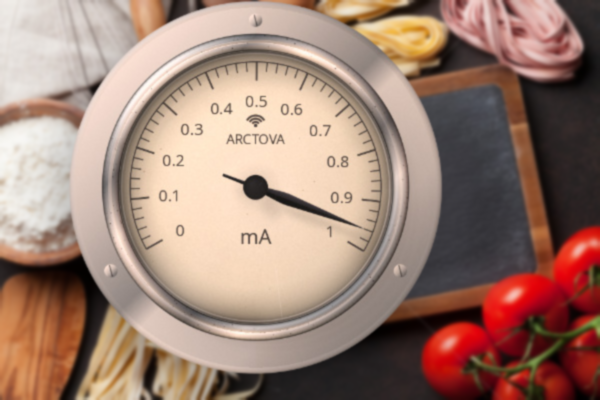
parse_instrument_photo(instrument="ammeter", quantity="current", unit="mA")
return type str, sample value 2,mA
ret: 0.96,mA
